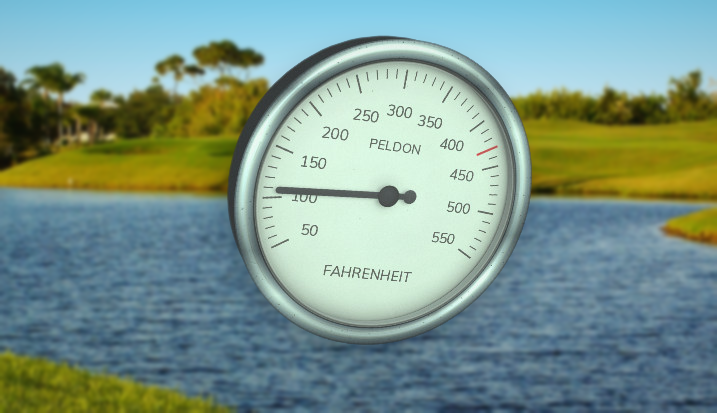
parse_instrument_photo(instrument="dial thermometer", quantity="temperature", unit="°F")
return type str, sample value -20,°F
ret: 110,°F
